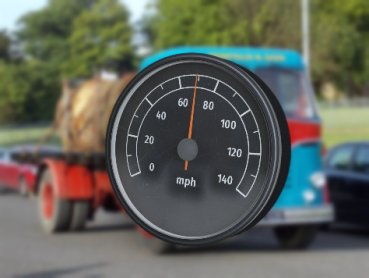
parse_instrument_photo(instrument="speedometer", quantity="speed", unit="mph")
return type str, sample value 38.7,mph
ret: 70,mph
